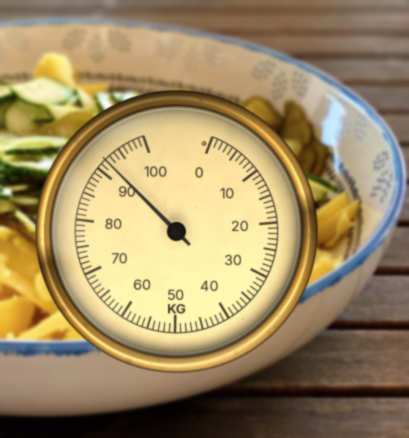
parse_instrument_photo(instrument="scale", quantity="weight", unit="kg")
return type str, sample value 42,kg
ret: 92,kg
